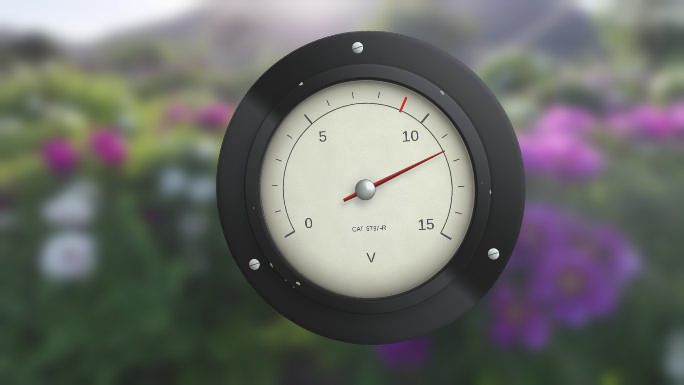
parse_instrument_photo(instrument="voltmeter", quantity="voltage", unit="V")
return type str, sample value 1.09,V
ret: 11.5,V
